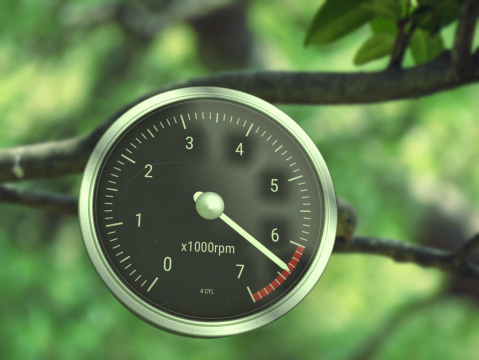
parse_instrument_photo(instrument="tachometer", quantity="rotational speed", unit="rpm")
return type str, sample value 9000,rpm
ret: 6400,rpm
